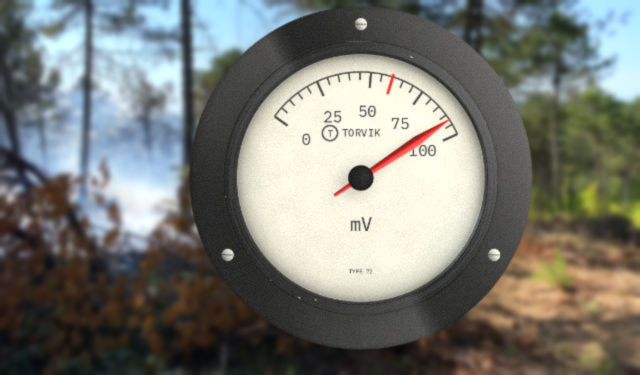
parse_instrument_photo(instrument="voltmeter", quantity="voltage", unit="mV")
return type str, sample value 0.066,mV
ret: 92.5,mV
